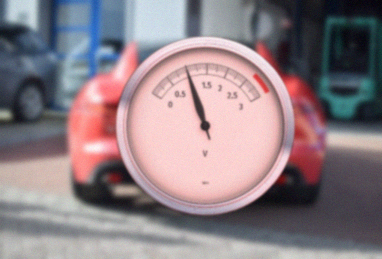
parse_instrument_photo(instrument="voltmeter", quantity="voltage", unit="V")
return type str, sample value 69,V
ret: 1,V
